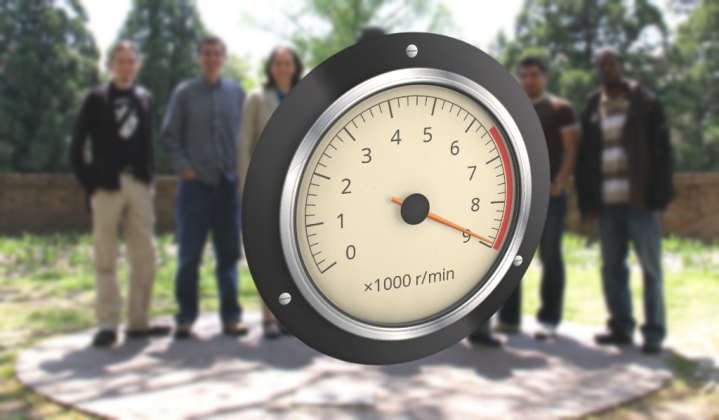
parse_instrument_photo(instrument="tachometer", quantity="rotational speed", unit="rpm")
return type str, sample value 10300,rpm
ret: 8900,rpm
